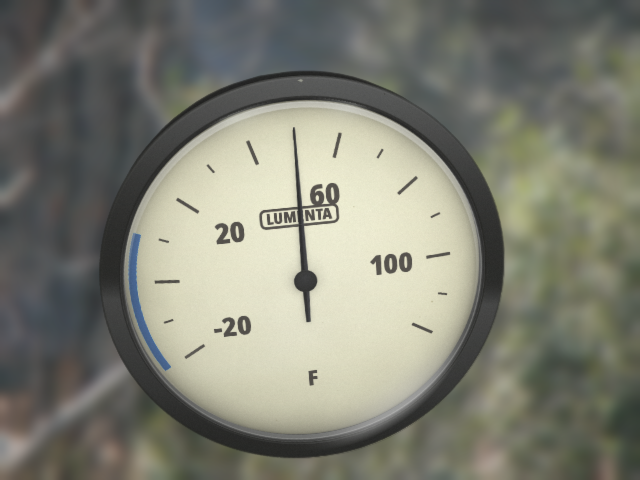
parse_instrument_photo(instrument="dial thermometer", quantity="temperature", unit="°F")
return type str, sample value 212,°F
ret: 50,°F
